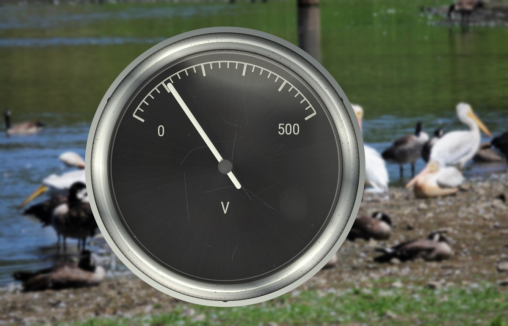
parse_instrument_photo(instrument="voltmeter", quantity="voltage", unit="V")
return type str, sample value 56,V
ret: 110,V
